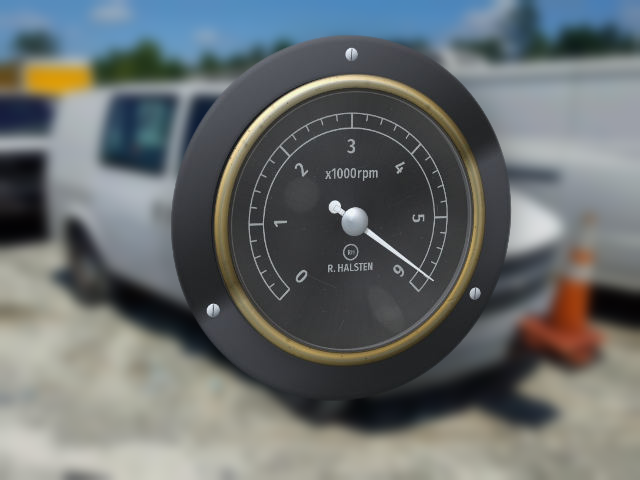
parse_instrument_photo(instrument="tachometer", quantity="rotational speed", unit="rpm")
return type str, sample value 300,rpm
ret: 5800,rpm
